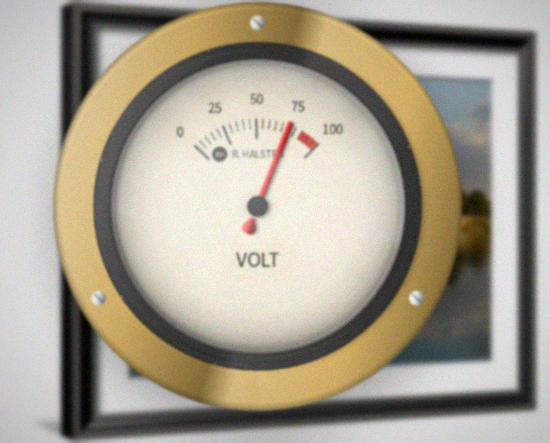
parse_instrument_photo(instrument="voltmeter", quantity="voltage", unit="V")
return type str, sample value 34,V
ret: 75,V
